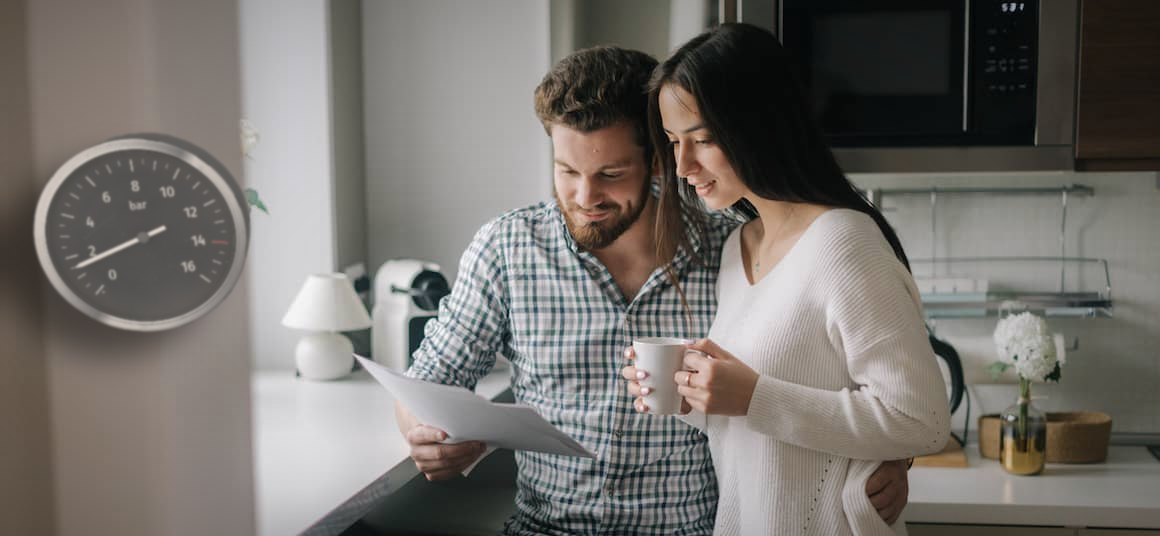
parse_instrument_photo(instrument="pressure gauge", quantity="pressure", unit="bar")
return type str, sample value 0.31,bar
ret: 1.5,bar
